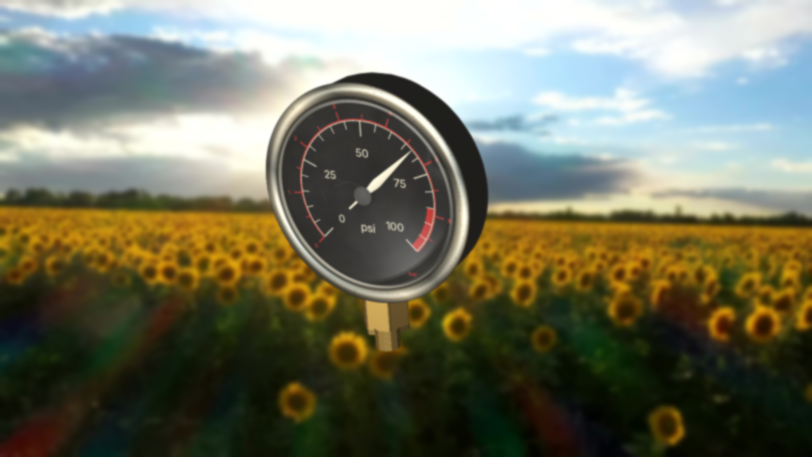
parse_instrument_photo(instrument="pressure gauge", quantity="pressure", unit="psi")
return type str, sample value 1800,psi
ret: 67.5,psi
